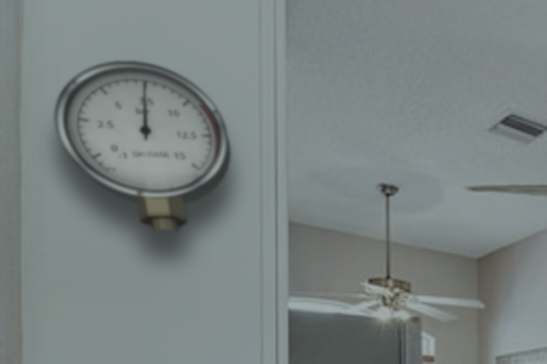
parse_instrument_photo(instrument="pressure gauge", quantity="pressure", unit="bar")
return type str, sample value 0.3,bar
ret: 7.5,bar
